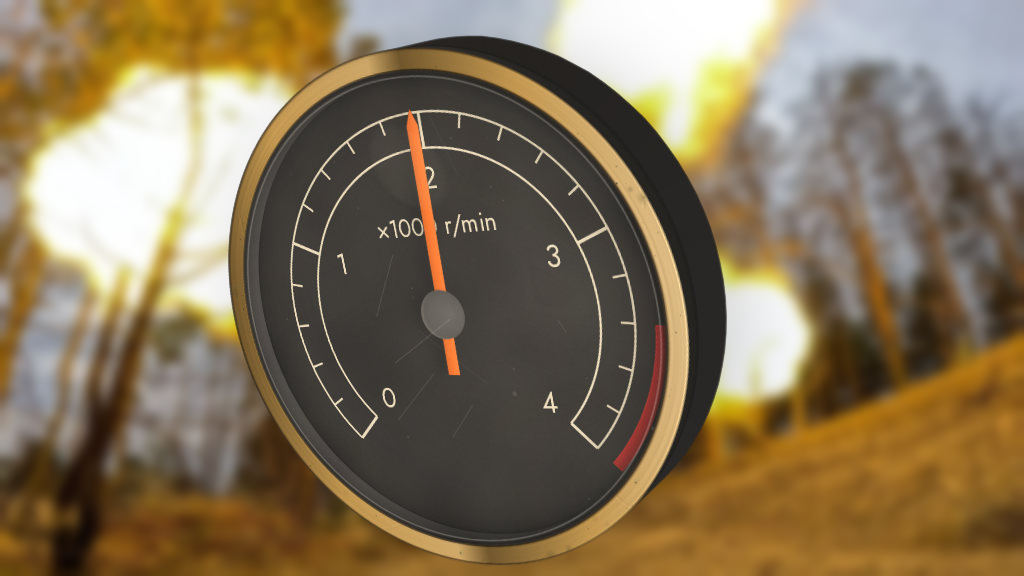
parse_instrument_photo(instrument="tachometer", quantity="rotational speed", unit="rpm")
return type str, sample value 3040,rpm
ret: 2000,rpm
